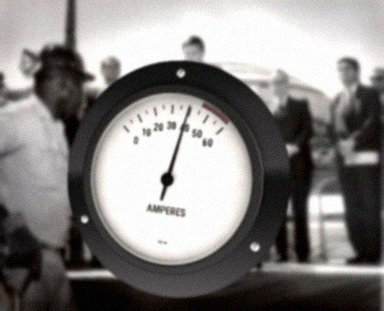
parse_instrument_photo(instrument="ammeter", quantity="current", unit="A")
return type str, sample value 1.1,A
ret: 40,A
